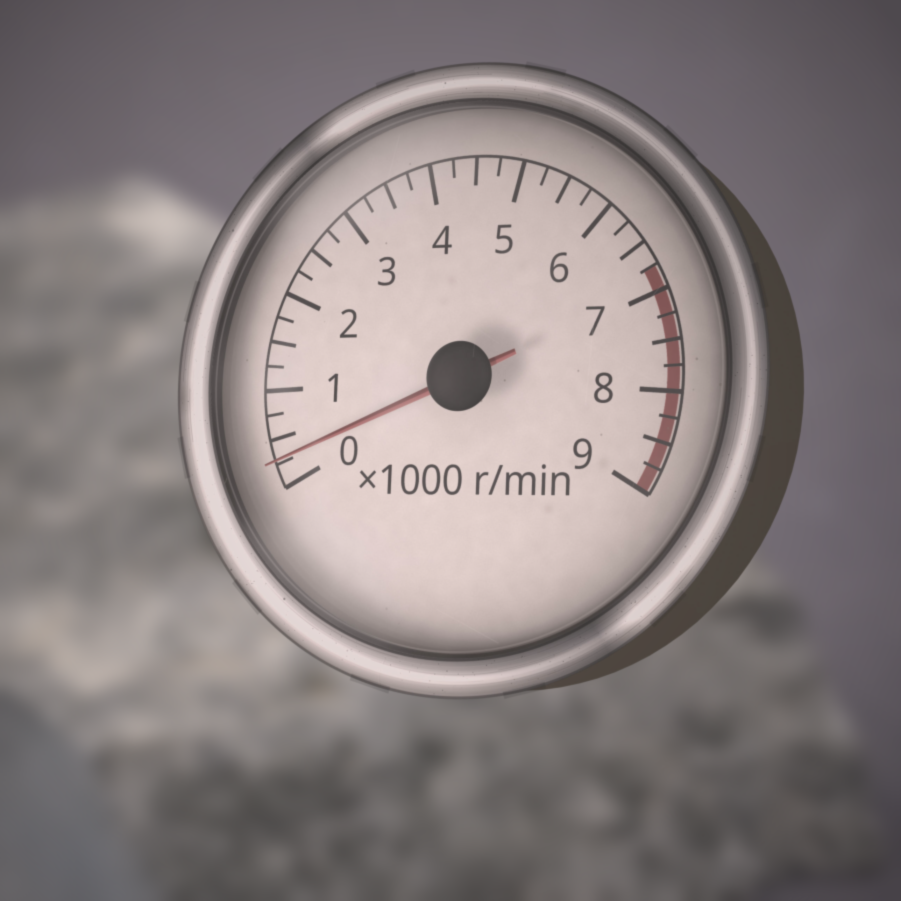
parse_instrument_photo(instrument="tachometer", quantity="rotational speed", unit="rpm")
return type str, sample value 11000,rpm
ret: 250,rpm
